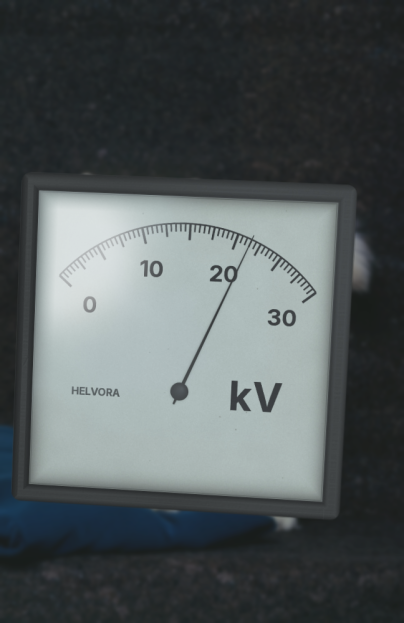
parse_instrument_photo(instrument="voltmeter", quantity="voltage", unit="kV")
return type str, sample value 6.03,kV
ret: 21.5,kV
